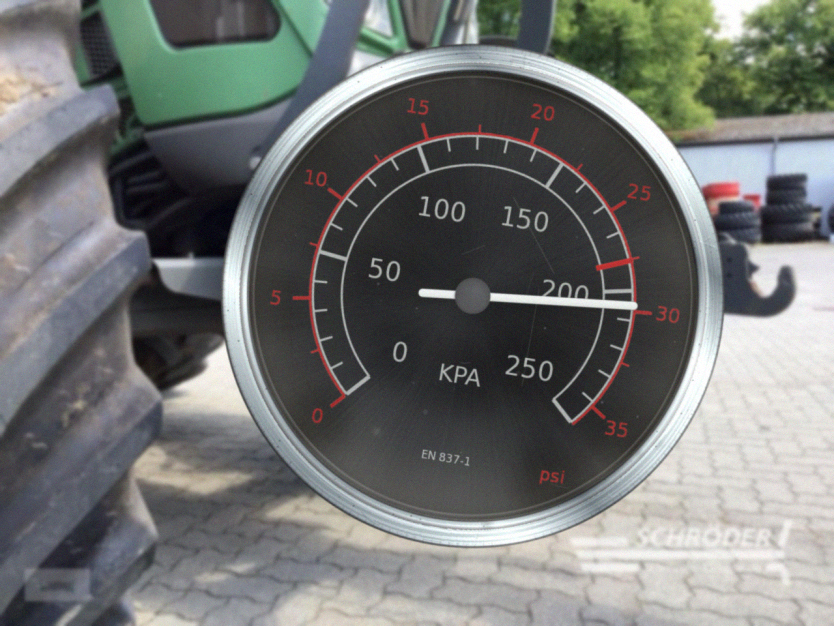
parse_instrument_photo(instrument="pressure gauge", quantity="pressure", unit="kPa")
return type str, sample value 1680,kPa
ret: 205,kPa
